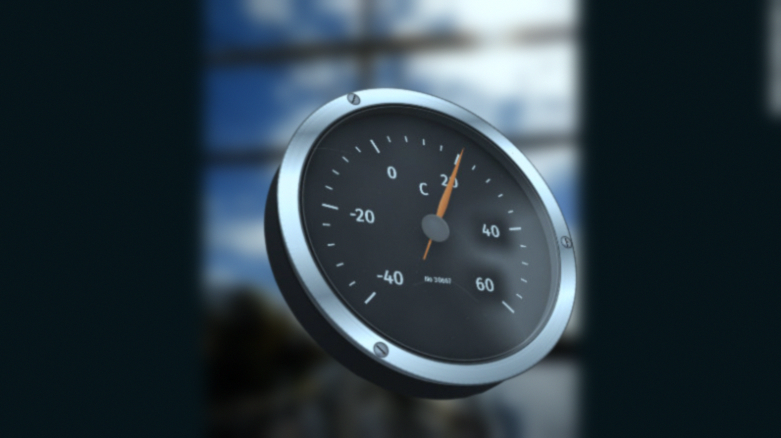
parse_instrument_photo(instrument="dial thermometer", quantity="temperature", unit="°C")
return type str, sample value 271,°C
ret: 20,°C
